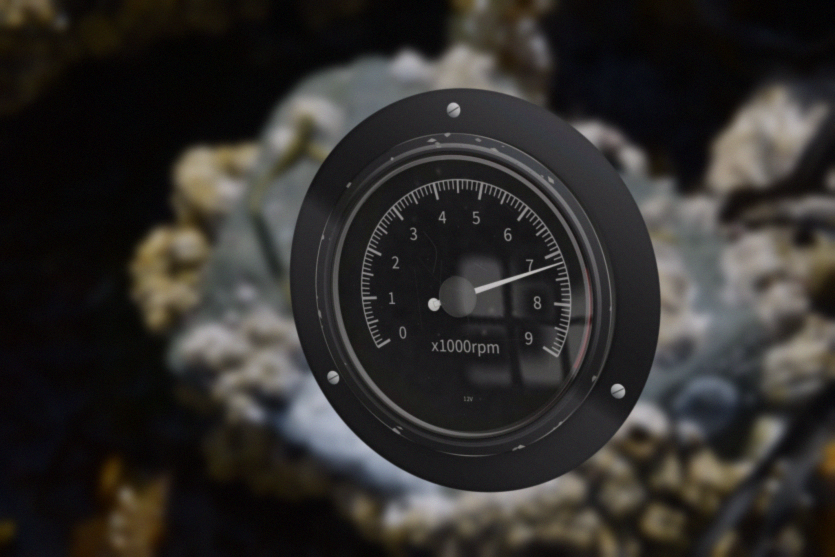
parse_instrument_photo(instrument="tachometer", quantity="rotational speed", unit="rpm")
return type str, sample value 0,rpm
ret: 7200,rpm
